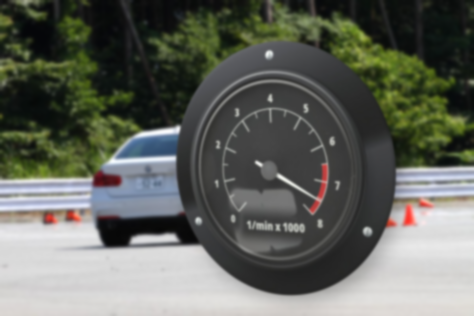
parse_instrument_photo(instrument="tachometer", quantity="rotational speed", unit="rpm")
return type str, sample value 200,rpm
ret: 7500,rpm
